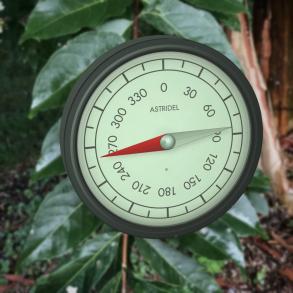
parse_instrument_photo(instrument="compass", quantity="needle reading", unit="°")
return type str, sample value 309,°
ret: 262.5,°
